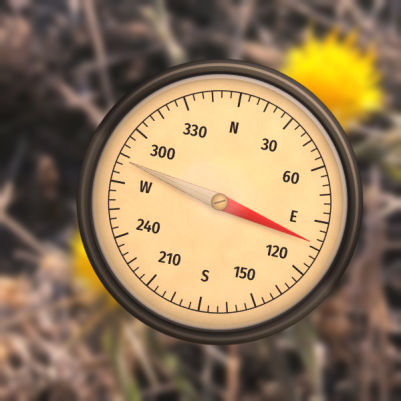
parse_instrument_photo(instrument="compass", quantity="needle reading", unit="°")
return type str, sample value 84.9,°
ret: 102.5,°
